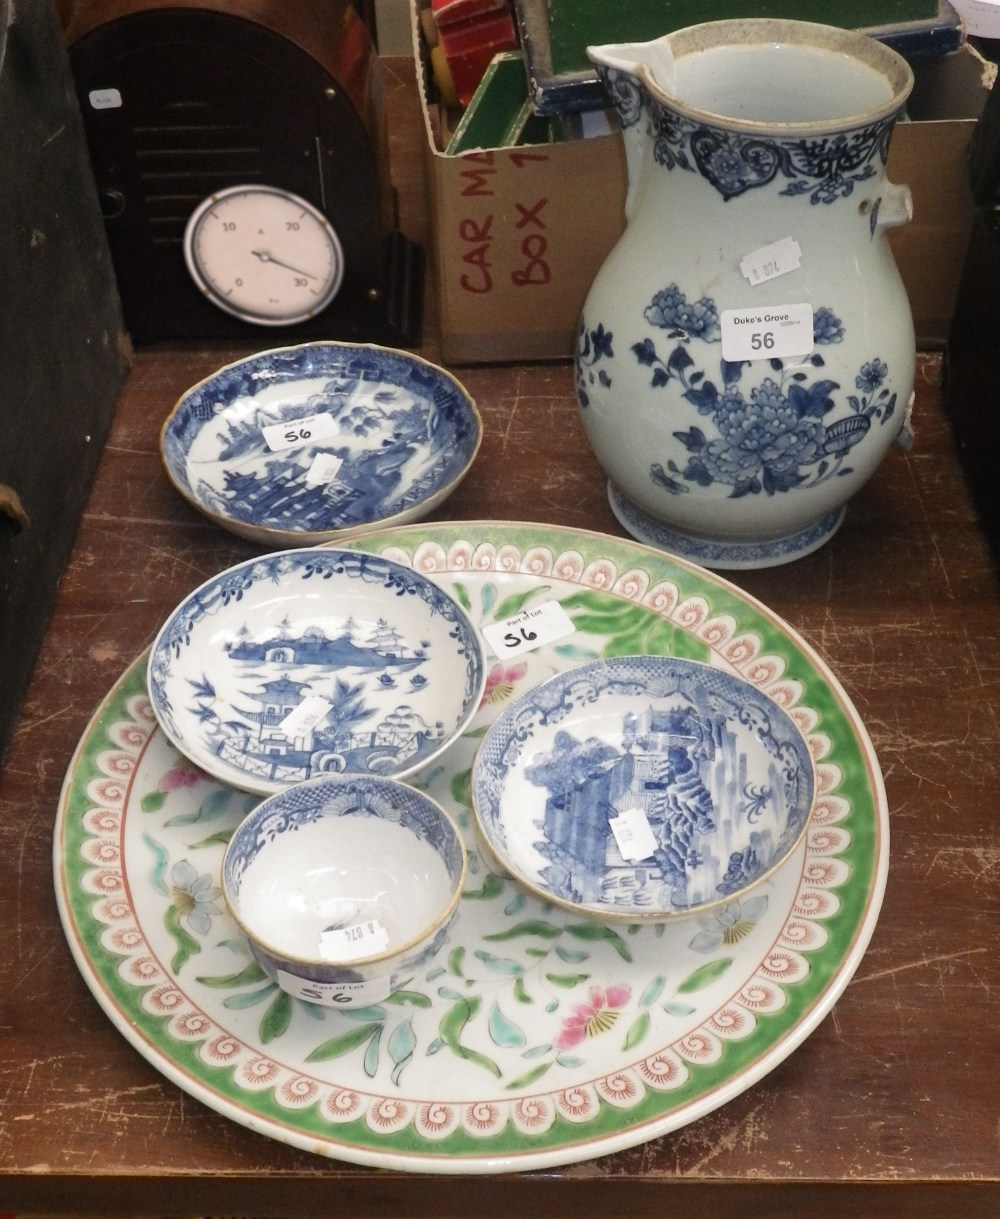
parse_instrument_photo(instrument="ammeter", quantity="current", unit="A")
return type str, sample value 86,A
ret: 28,A
